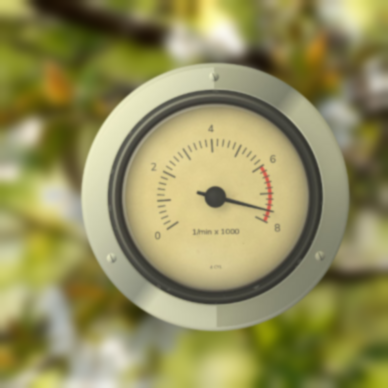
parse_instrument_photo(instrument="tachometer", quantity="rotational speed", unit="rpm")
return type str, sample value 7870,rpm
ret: 7600,rpm
